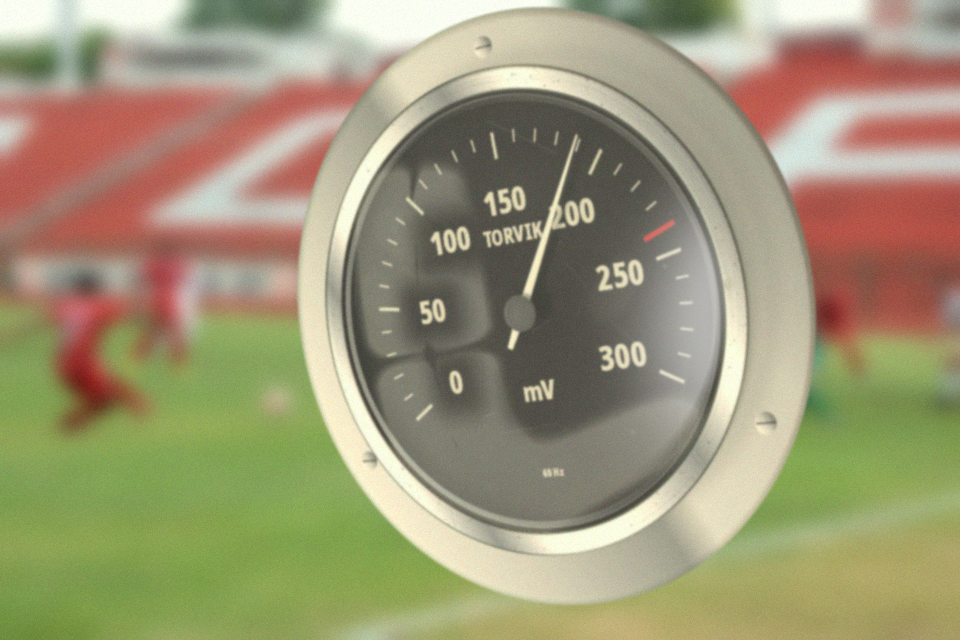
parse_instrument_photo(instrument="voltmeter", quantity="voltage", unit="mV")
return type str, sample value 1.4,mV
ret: 190,mV
